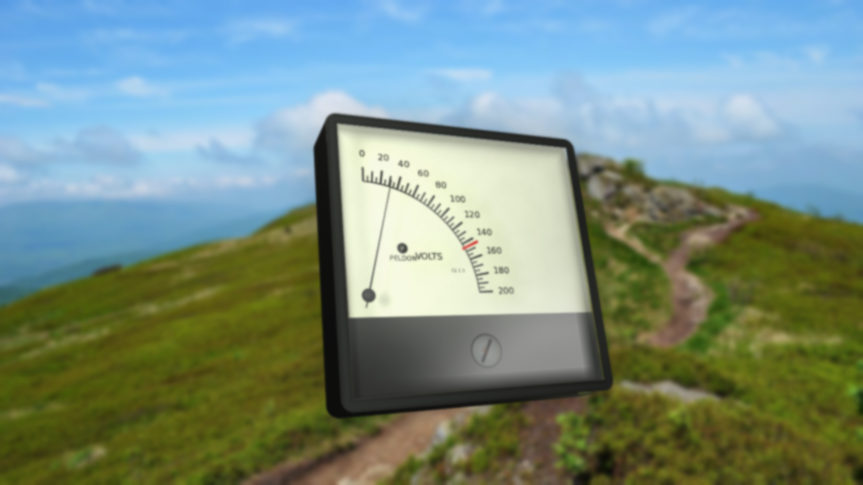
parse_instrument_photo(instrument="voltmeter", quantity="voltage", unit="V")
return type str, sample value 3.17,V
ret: 30,V
